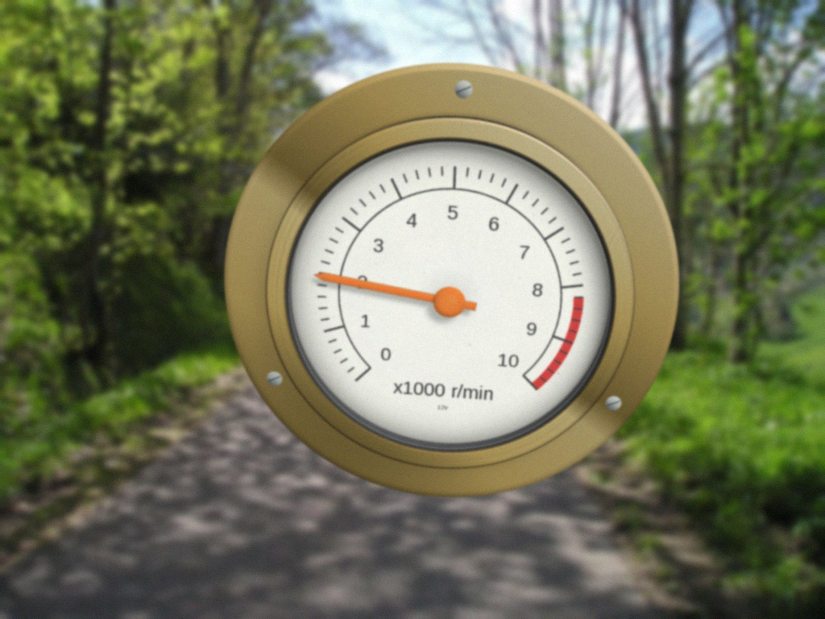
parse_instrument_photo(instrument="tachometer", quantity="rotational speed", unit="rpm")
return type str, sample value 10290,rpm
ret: 2000,rpm
